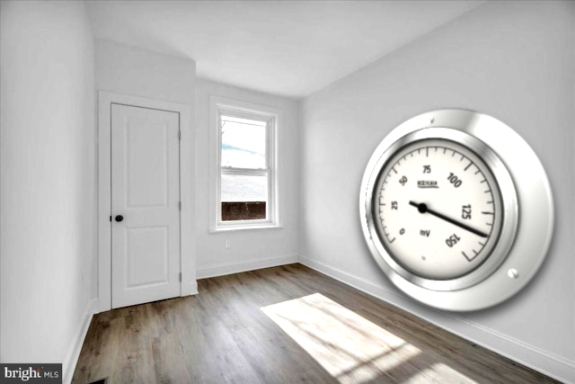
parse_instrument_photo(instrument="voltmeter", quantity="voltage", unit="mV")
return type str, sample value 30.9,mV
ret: 135,mV
